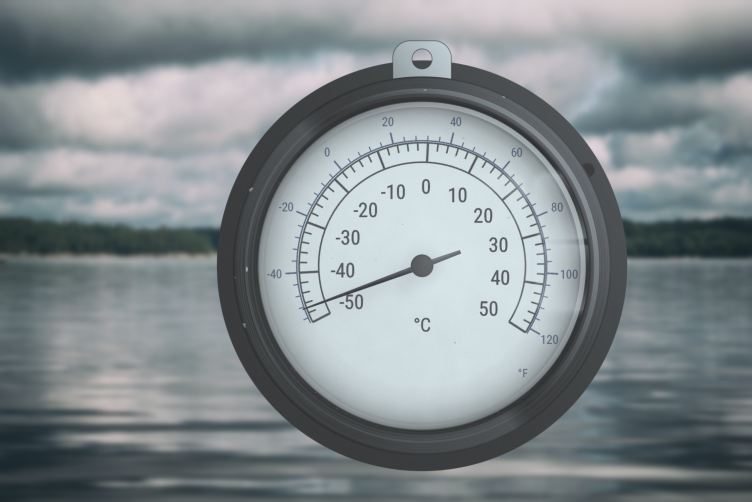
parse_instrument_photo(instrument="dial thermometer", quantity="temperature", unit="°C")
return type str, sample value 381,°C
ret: -47,°C
